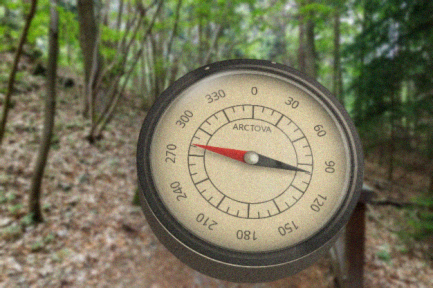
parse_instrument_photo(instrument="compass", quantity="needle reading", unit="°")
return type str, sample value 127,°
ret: 280,°
